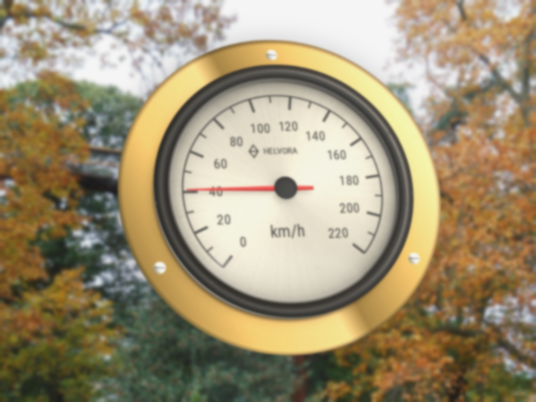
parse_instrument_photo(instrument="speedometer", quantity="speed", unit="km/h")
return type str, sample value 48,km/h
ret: 40,km/h
